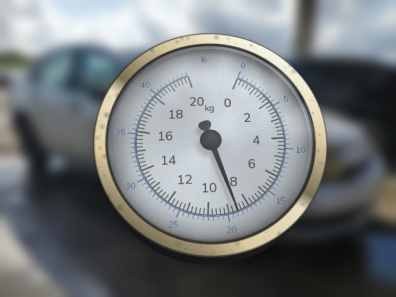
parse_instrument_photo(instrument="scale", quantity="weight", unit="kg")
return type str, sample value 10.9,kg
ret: 8.6,kg
